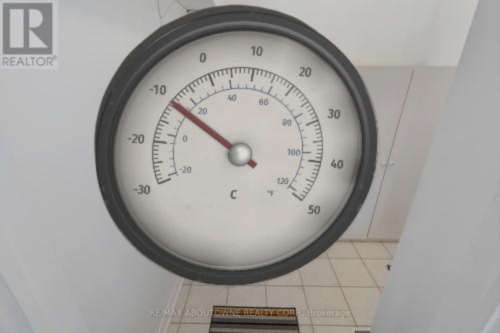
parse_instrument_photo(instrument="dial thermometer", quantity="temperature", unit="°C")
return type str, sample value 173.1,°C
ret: -10,°C
